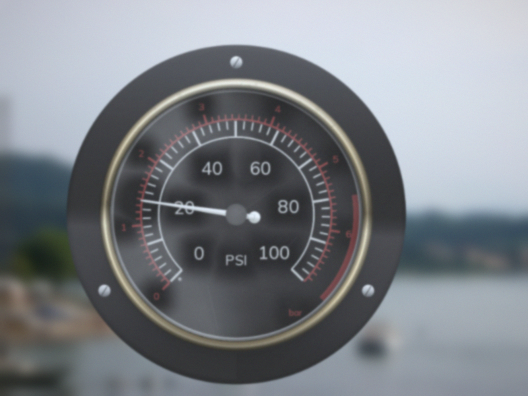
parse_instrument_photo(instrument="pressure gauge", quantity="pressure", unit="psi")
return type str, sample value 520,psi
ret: 20,psi
